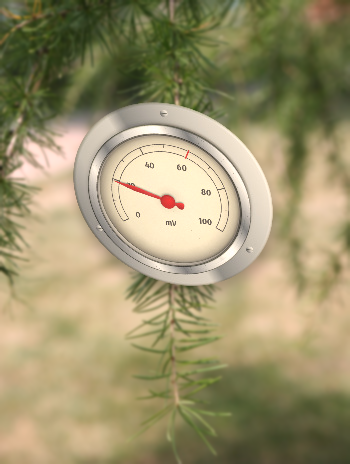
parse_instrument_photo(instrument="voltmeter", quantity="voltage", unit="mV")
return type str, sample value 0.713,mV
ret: 20,mV
